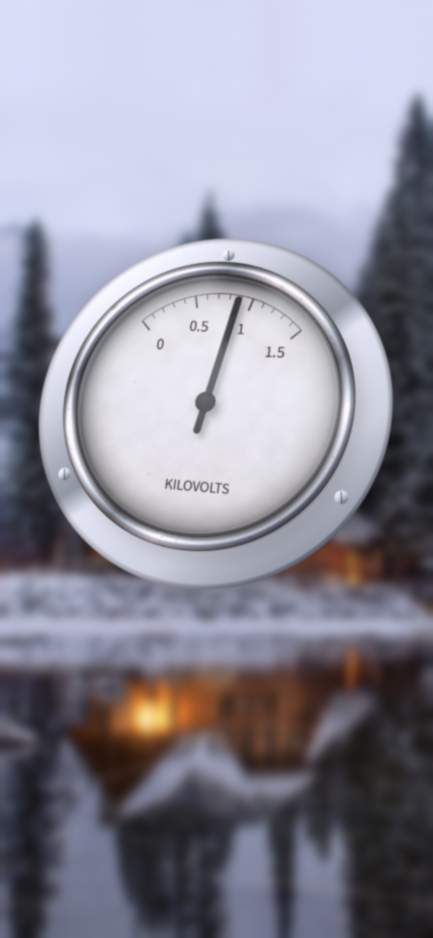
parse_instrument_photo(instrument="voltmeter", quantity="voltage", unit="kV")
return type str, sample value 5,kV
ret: 0.9,kV
